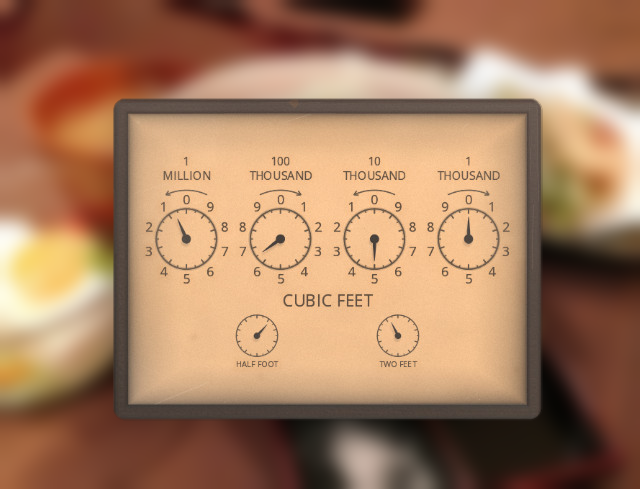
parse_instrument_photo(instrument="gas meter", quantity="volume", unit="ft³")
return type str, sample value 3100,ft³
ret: 65000,ft³
